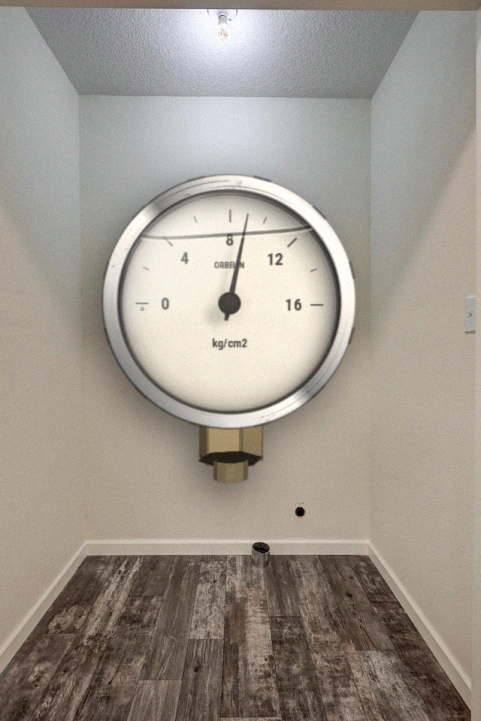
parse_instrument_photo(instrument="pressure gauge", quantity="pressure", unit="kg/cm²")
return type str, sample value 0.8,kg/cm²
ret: 9,kg/cm²
